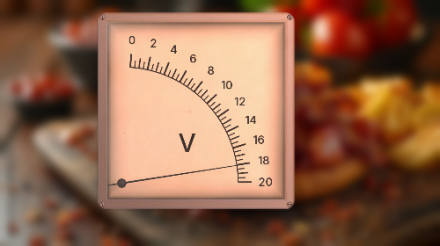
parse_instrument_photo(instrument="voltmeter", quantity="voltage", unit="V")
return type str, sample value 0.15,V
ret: 18,V
